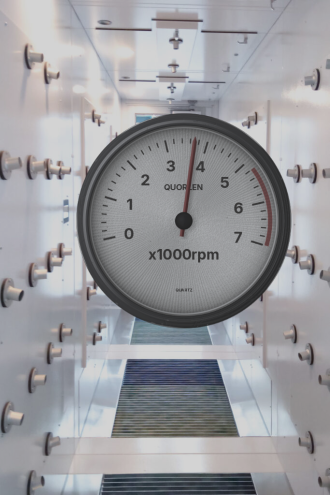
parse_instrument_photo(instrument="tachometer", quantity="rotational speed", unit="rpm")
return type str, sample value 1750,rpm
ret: 3700,rpm
